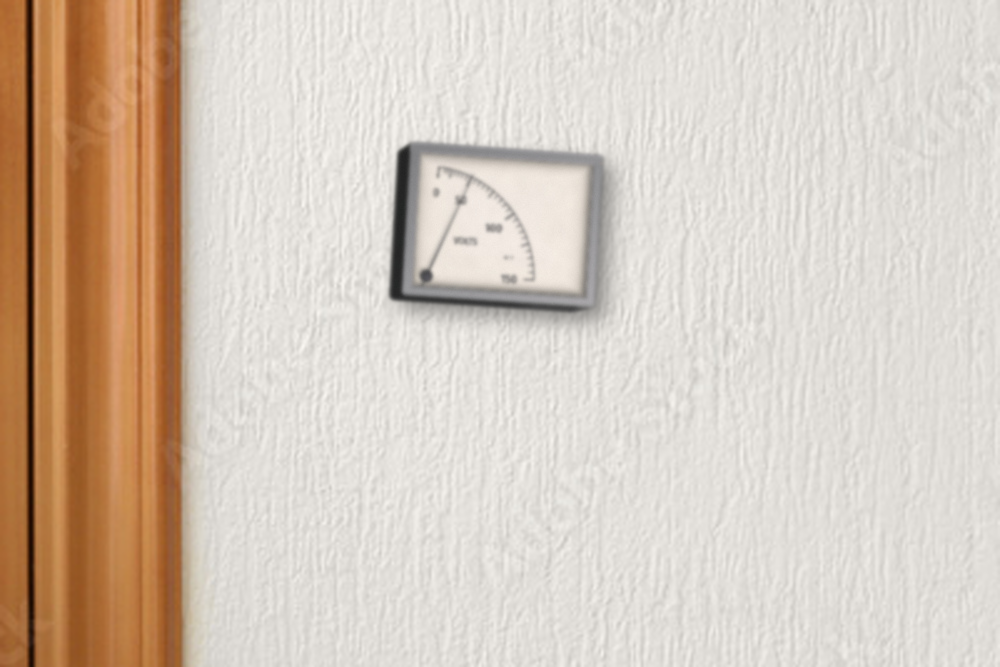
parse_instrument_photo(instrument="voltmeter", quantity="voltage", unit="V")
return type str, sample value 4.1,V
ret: 50,V
